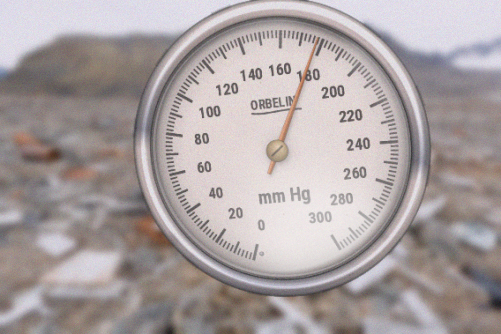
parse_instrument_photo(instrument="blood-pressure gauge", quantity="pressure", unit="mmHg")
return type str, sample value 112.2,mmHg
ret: 178,mmHg
